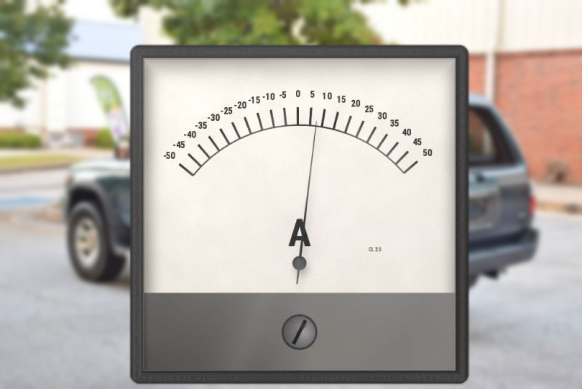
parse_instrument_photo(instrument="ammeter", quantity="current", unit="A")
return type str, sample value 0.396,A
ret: 7.5,A
